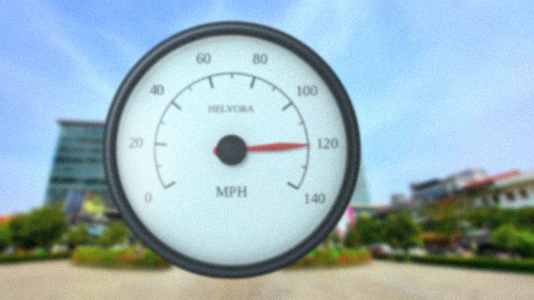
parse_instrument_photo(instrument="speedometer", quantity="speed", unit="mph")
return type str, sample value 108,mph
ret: 120,mph
